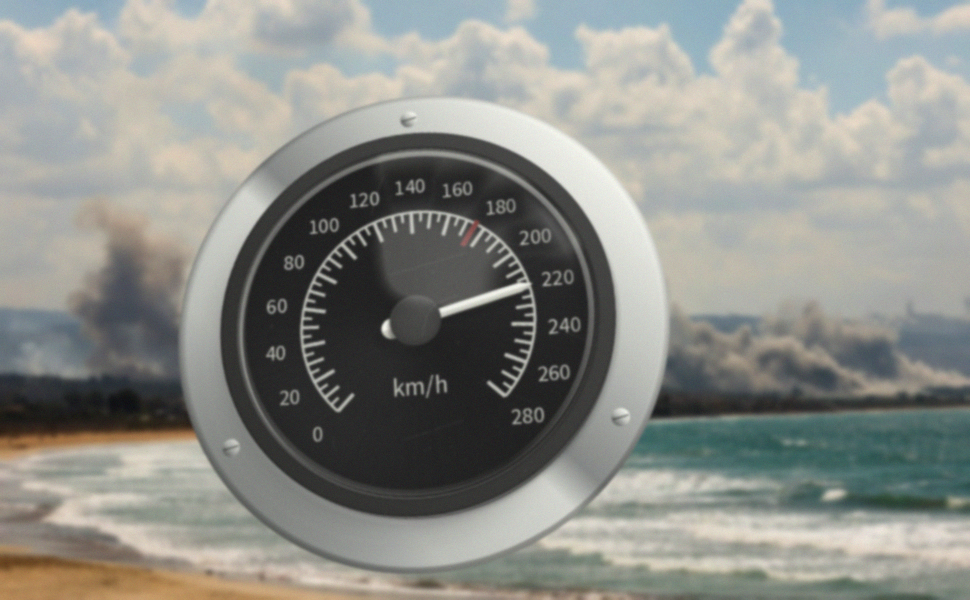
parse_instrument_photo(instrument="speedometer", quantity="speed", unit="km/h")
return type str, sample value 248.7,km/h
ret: 220,km/h
